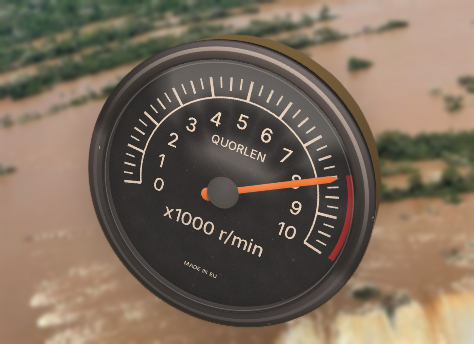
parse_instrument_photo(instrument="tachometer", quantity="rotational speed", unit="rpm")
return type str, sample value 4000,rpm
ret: 8000,rpm
